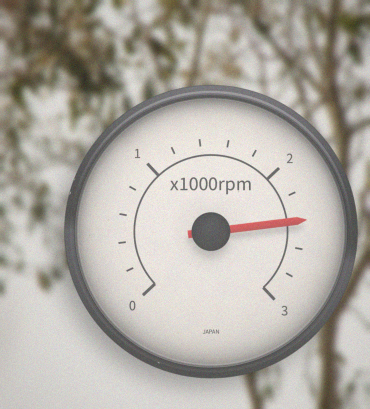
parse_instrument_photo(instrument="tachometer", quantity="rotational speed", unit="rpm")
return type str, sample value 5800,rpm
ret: 2400,rpm
